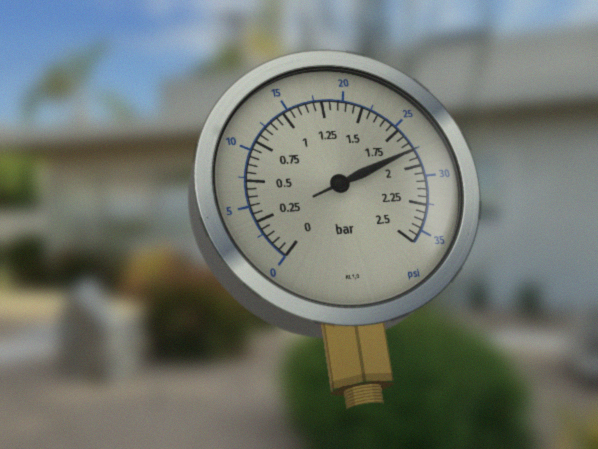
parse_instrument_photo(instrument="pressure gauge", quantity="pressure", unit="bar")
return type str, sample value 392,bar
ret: 1.9,bar
